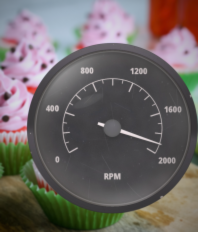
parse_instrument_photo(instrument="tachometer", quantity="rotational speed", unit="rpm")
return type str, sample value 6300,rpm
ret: 1900,rpm
